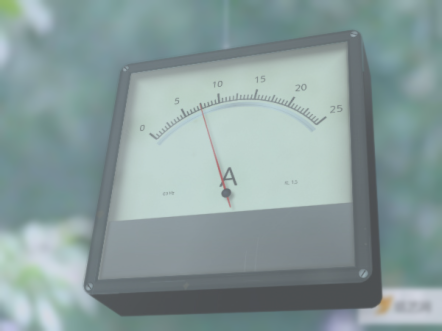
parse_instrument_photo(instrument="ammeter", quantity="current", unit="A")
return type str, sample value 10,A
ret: 7.5,A
